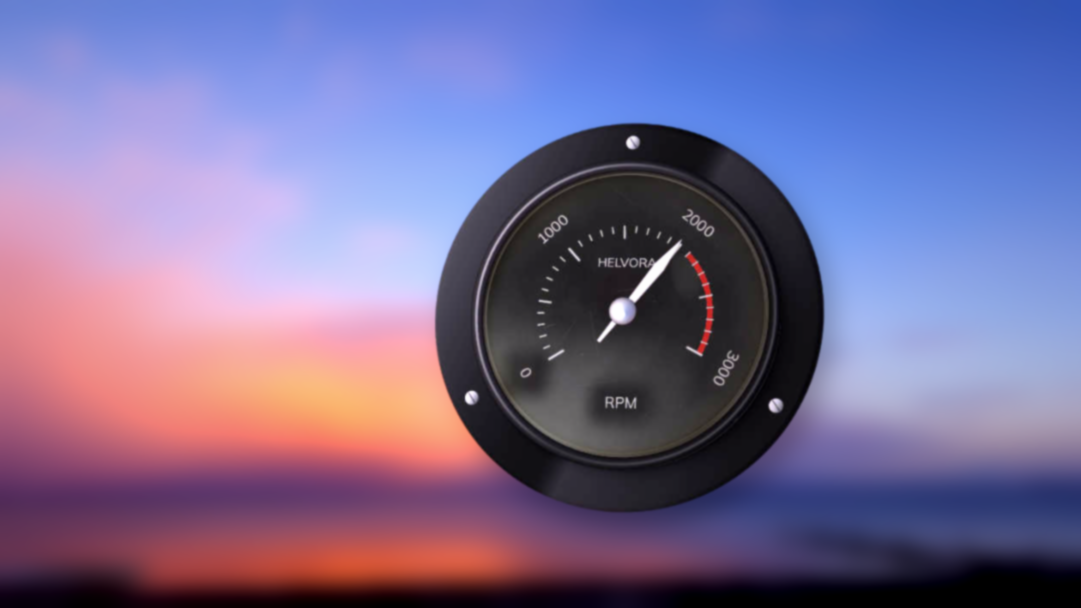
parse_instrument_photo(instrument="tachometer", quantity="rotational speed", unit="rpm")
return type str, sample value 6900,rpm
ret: 2000,rpm
